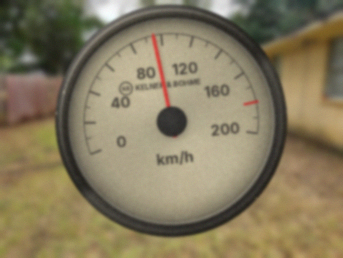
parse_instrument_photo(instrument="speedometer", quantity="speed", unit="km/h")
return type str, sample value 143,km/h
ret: 95,km/h
